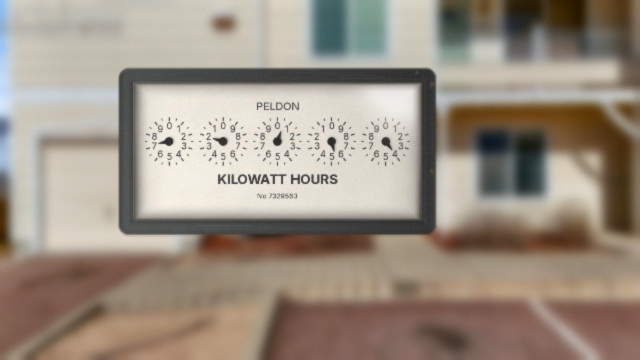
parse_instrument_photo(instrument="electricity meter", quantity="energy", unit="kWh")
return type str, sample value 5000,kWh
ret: 72054,kWh
